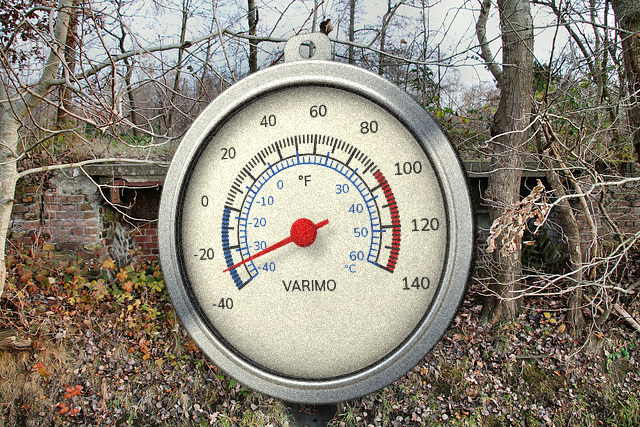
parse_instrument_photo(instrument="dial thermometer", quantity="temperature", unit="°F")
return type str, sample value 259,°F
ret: -30,°F
